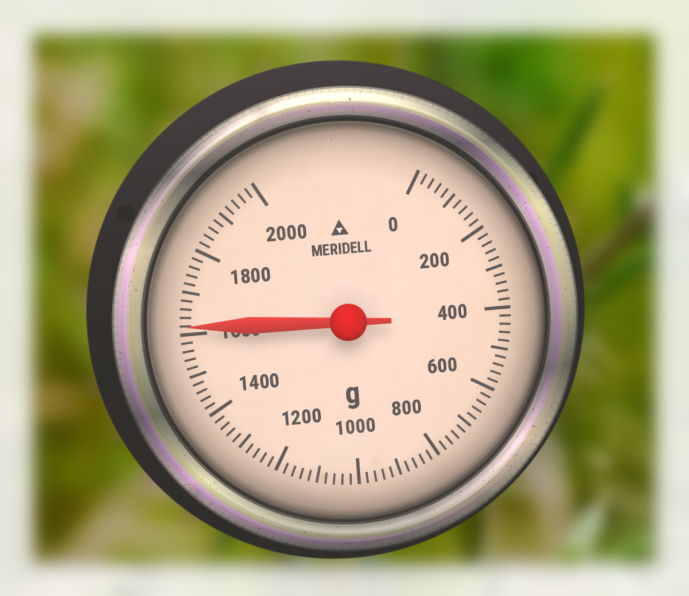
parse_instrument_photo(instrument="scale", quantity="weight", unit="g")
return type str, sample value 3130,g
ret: 1620,g
